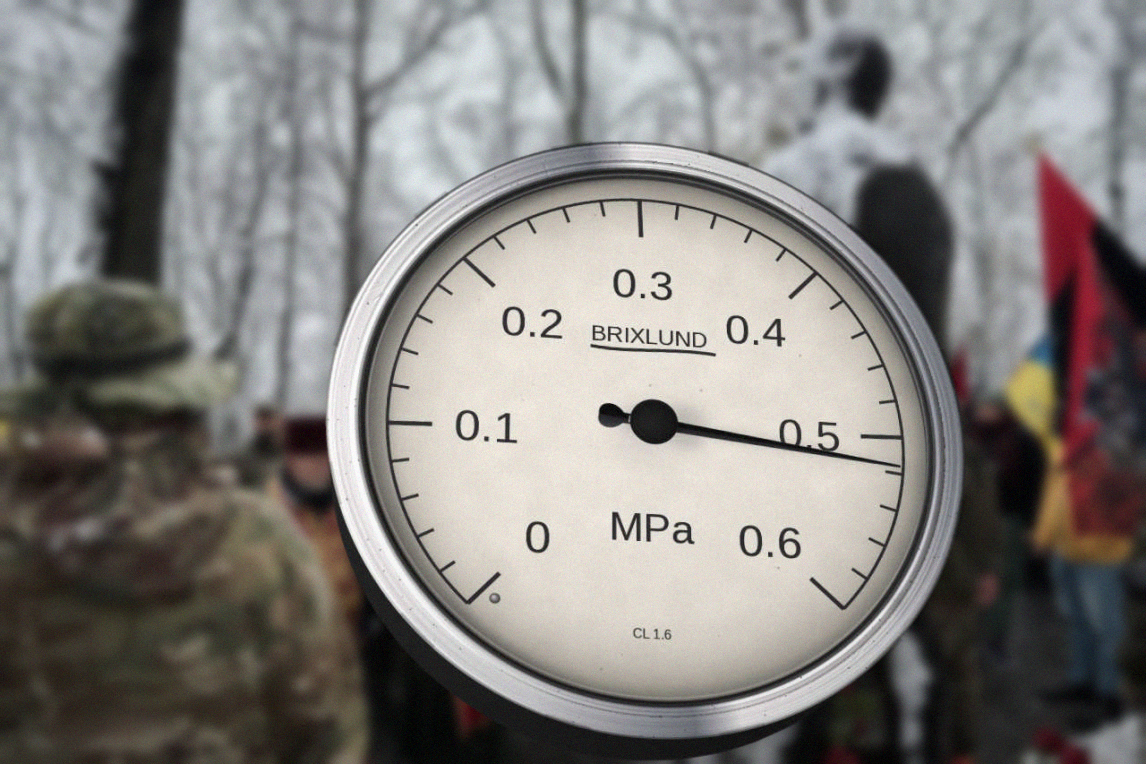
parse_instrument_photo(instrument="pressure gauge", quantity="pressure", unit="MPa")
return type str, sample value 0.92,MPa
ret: 0.52,MPa
